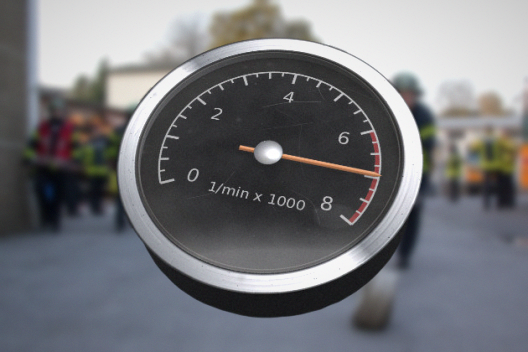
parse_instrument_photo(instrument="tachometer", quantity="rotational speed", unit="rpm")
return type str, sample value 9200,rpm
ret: 7000,rpm
